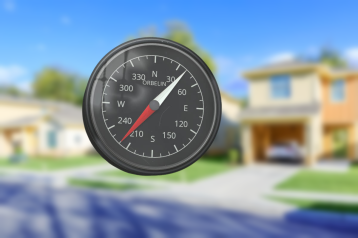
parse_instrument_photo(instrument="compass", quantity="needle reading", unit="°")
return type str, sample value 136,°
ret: 220,°
